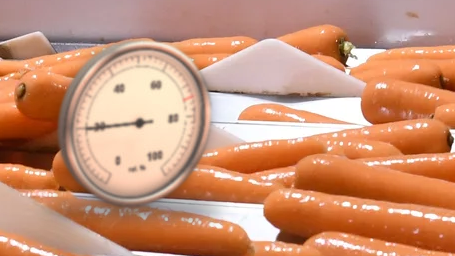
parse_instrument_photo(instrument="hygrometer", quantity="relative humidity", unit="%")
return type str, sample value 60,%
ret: 20,%
